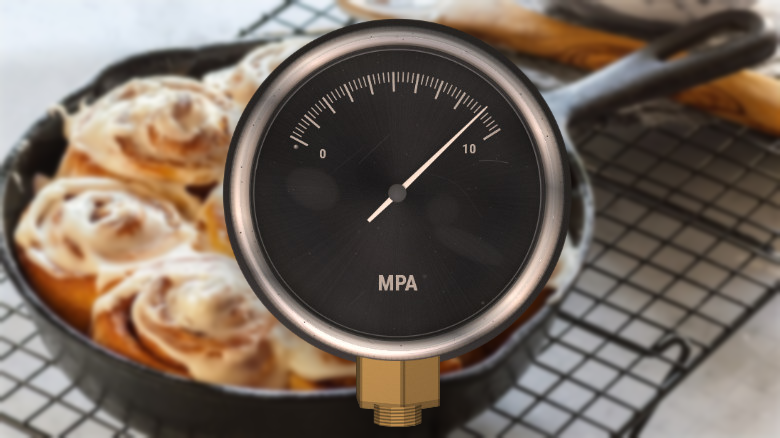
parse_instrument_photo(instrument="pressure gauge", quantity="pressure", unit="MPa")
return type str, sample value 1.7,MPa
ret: 9,MPa
